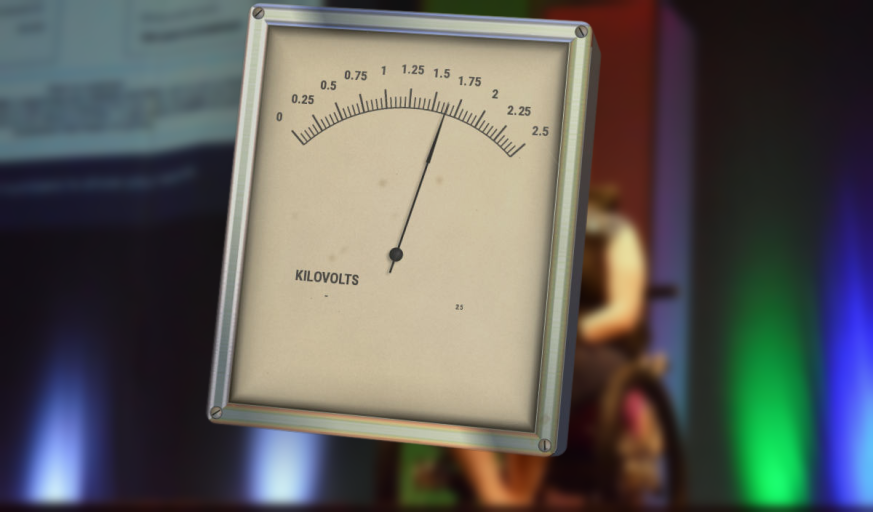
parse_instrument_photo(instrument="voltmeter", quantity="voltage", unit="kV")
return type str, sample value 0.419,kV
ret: 1.65,kV
